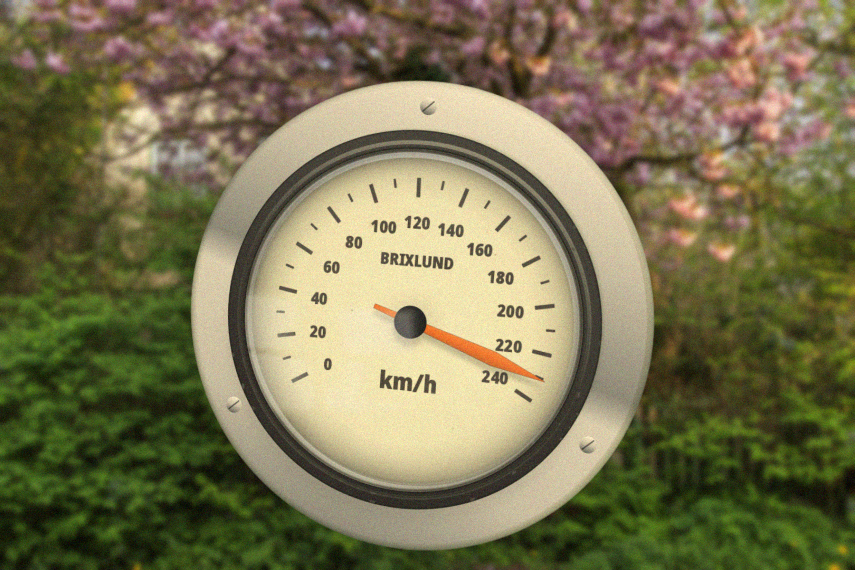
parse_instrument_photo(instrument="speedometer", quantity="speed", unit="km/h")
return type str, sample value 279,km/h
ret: 230,km/h
